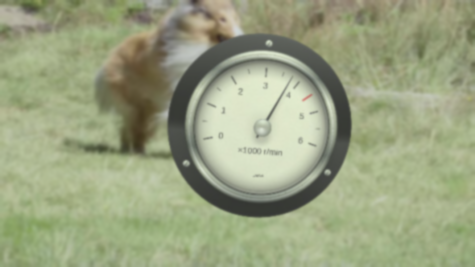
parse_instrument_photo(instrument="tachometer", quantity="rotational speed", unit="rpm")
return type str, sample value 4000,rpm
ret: 3750,rpm
